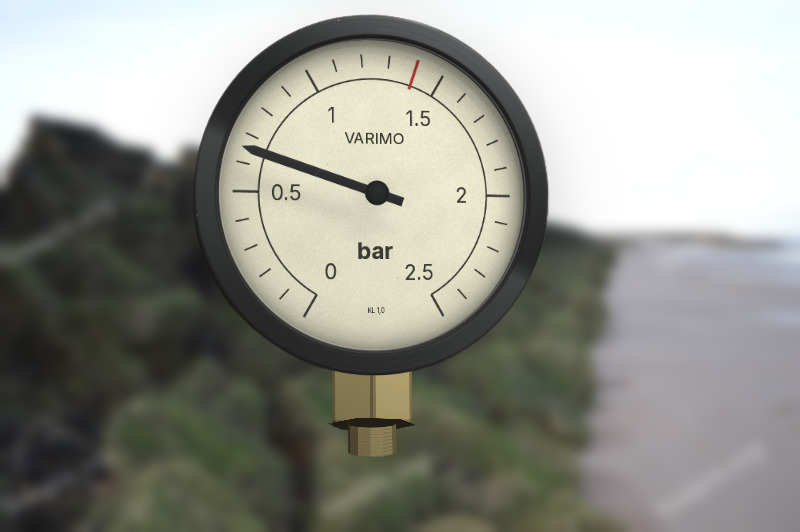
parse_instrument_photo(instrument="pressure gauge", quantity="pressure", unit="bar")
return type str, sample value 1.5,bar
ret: 0.65,bar
